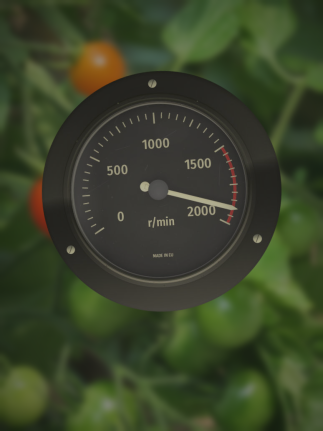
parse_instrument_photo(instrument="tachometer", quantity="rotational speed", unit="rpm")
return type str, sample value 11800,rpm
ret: 1900,rpm
